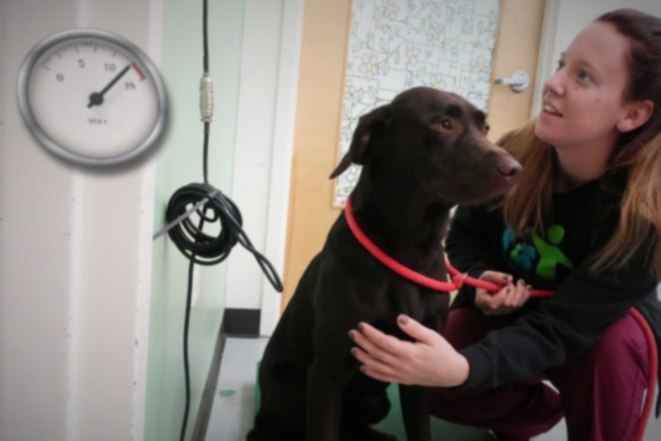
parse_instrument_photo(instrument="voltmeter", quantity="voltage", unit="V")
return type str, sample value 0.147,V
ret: 12.5,V
